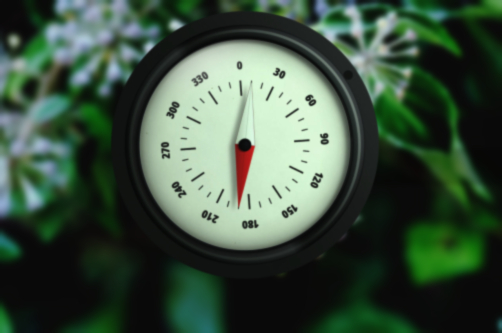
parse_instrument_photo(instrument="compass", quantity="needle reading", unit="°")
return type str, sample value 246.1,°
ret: 190,°
